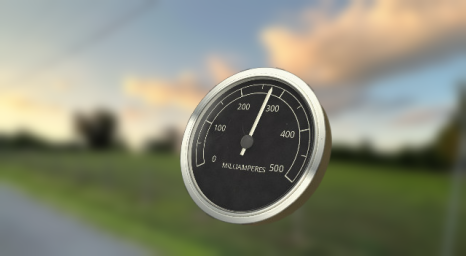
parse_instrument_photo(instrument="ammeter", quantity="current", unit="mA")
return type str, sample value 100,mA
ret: 275,mA
